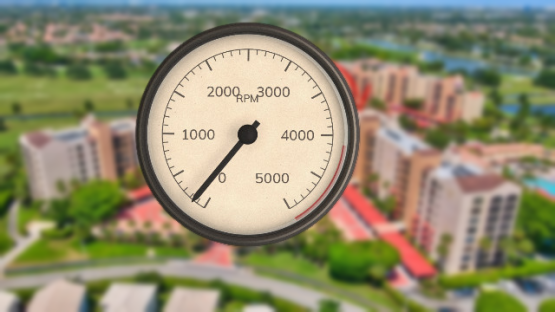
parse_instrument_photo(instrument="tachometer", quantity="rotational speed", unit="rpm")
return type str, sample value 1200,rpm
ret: 150,rpm
